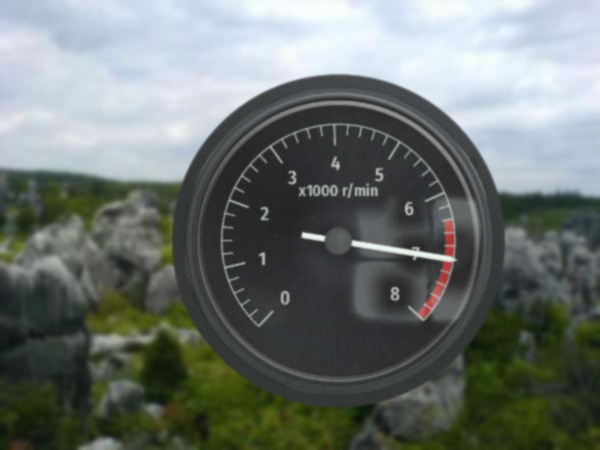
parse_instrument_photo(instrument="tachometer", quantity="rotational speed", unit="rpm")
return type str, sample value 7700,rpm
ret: 7000,rpm
